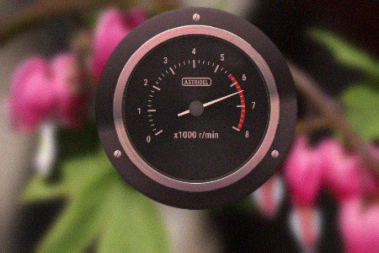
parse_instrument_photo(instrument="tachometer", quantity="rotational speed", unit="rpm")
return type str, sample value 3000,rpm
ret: 6400,rpm
